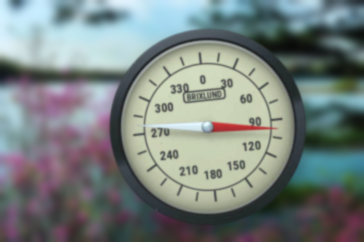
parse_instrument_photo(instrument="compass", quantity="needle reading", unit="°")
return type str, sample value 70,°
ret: 97.5,°
